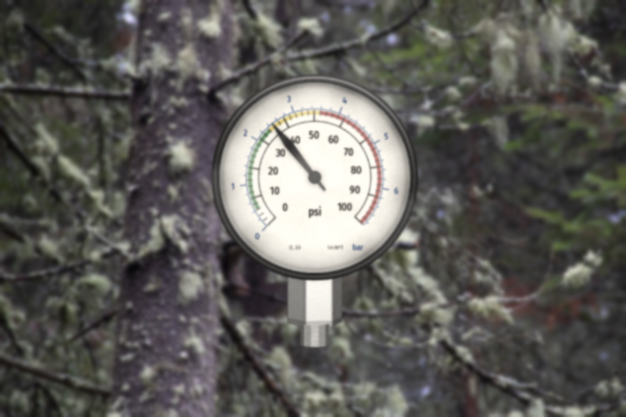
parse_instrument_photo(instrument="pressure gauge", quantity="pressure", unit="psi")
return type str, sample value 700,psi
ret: 36,psi
